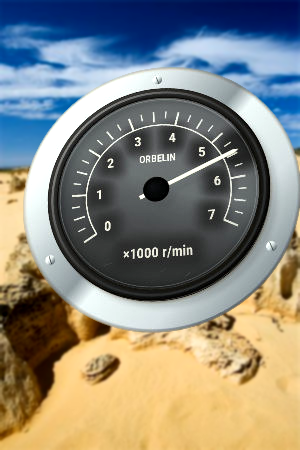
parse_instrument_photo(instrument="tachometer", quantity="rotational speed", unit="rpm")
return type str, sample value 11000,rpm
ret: 5500,rpm
